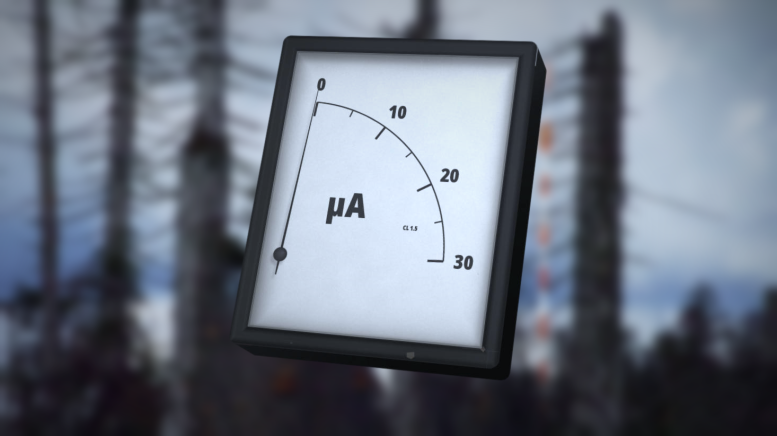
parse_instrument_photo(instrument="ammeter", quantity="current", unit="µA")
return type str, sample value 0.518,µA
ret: 0,µA
